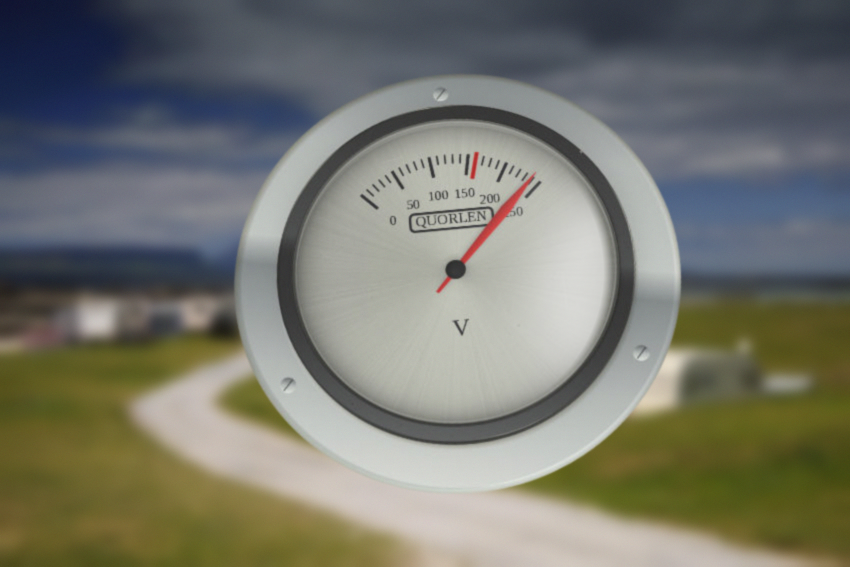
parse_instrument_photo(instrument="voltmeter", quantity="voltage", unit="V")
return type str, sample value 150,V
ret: 240,V
